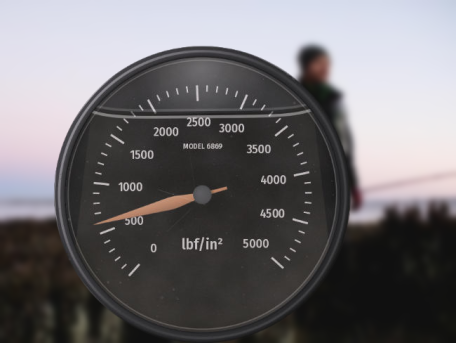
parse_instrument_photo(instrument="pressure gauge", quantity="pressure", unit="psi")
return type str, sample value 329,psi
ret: 600,psi
